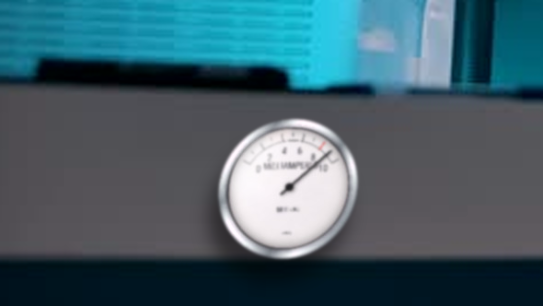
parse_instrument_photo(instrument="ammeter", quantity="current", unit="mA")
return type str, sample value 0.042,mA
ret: 9,mA
